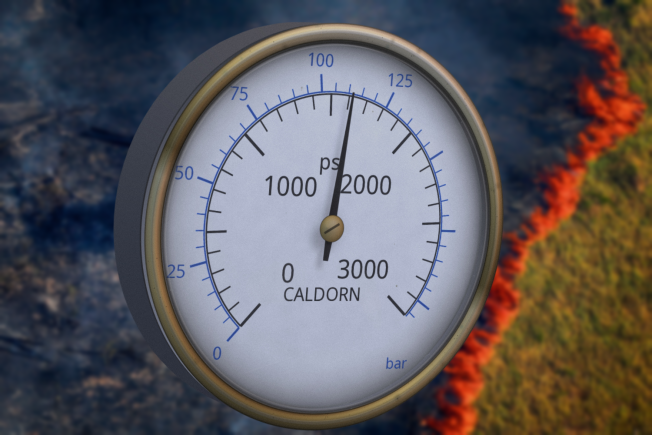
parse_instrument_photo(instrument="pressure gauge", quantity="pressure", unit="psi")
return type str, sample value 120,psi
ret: 1600,psi
